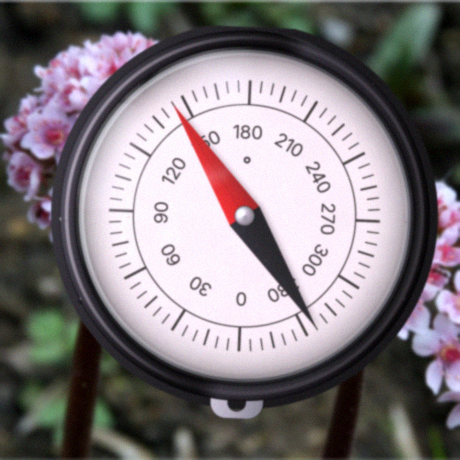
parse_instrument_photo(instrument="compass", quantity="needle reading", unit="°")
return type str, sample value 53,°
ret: 145,°
